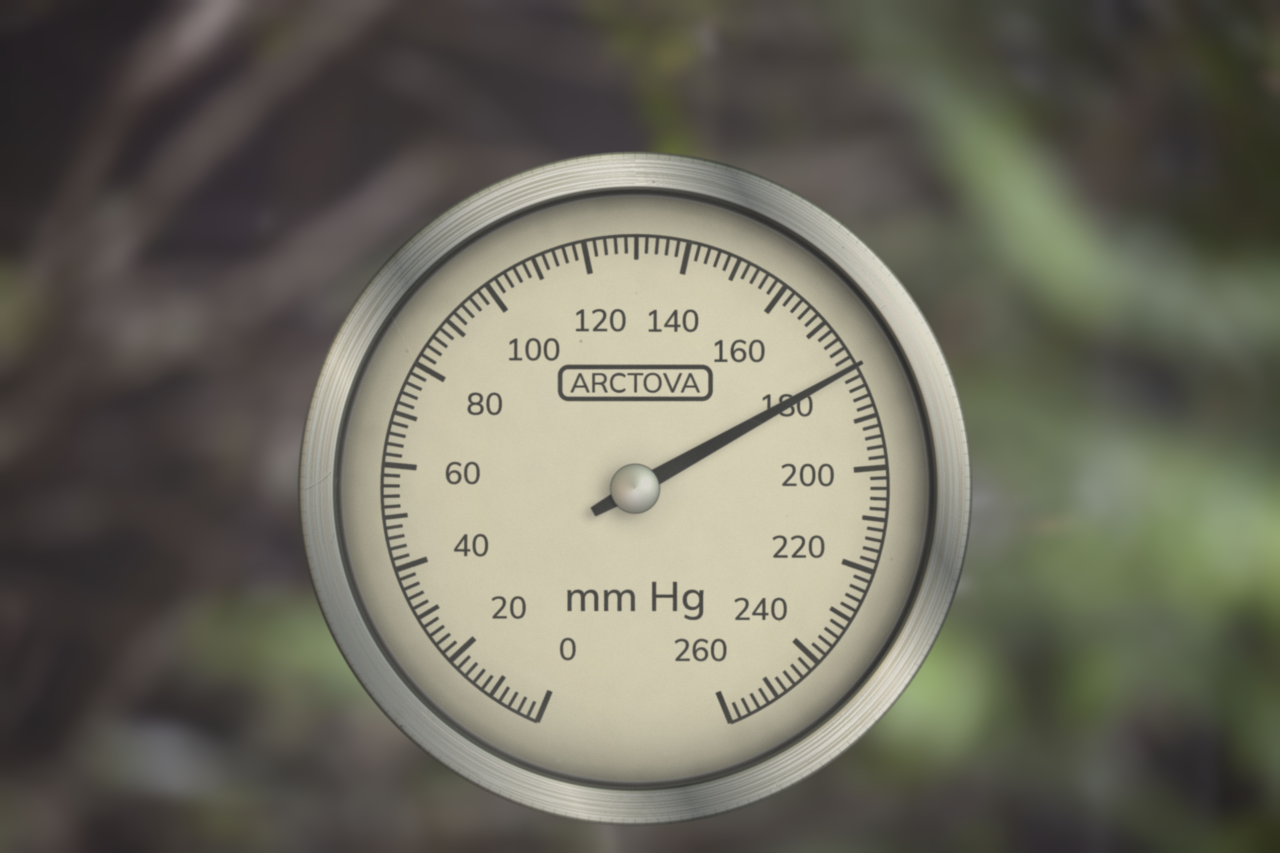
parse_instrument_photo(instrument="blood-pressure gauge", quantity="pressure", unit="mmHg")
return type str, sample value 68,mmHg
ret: 180,mmHg
